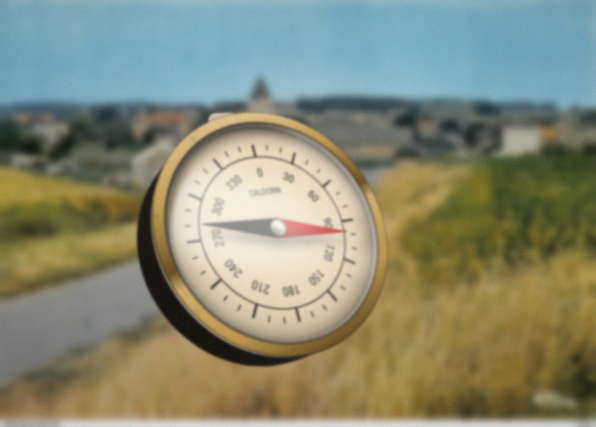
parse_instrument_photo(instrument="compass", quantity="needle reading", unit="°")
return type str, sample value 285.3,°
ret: 100,°
